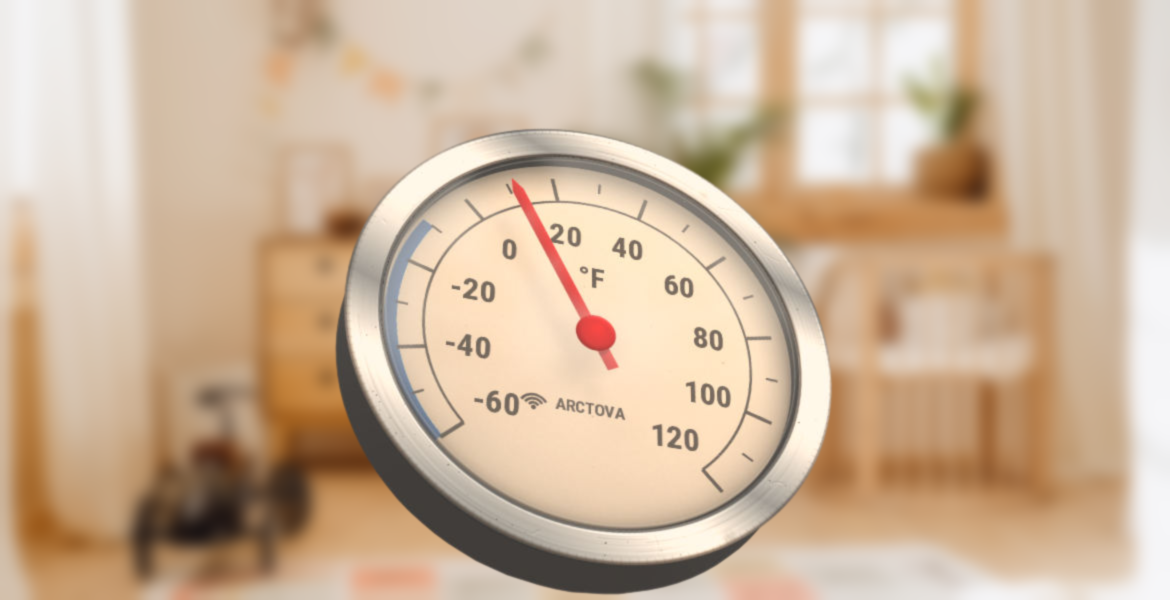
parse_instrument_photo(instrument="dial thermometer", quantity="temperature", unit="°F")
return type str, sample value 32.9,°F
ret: 10,°F
